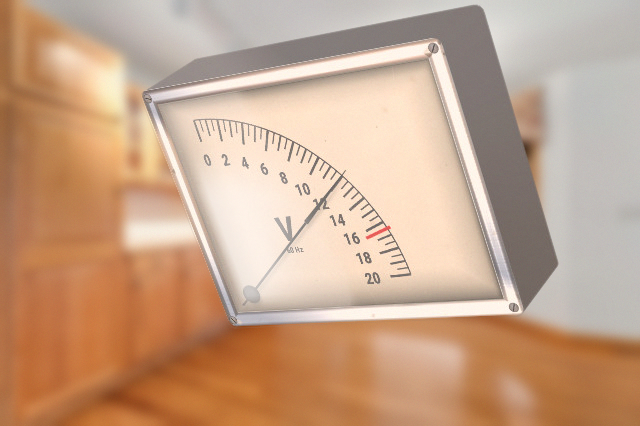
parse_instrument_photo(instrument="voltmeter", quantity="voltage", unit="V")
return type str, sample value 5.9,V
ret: 12,V
